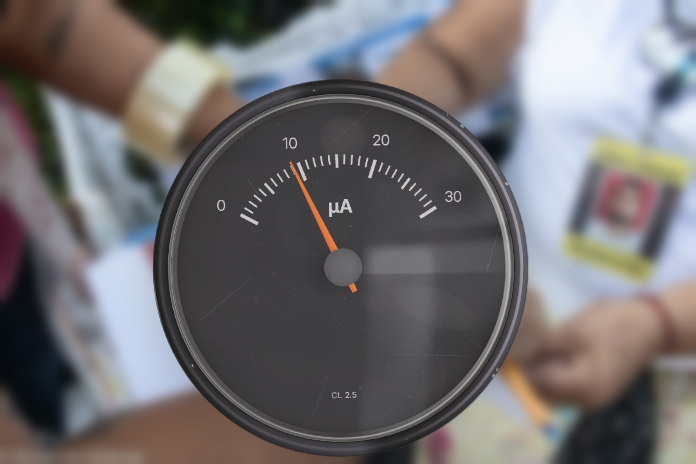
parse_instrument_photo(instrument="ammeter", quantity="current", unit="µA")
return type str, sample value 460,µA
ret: 9,µA
